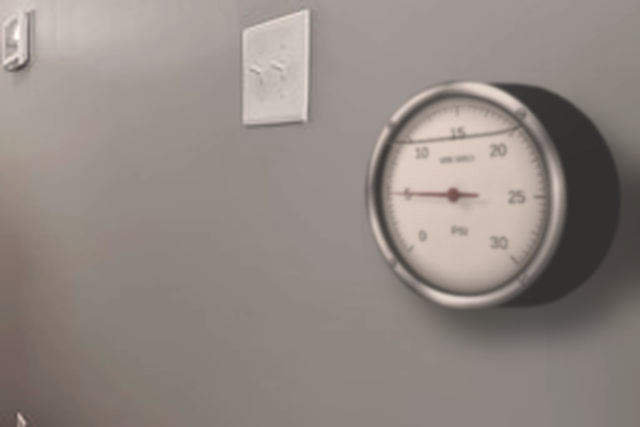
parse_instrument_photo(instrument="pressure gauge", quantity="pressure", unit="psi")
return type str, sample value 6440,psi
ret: 5,psi
